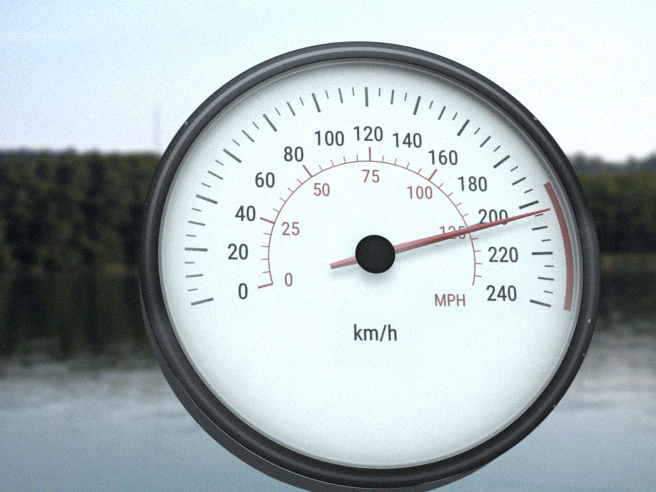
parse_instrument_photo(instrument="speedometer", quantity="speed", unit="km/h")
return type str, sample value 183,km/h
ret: 205,km/h
